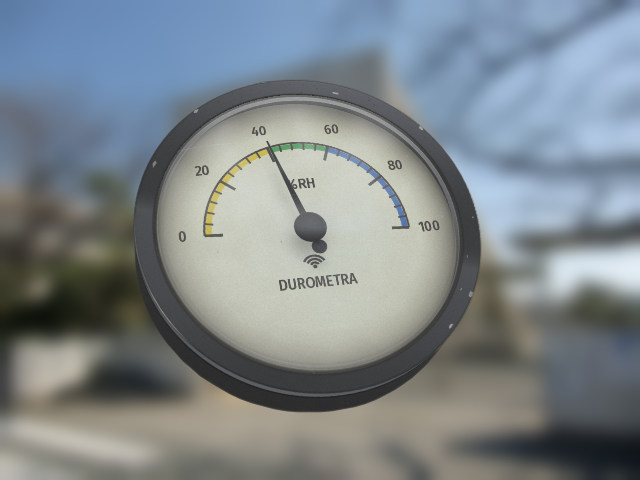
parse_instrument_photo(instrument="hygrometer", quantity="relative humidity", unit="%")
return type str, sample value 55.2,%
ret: 40,%
